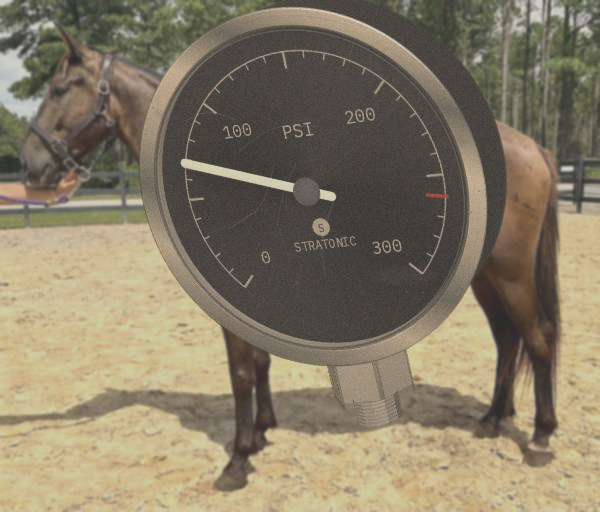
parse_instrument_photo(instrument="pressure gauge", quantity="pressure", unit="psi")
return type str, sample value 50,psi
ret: 70,psi
